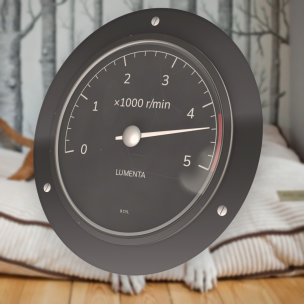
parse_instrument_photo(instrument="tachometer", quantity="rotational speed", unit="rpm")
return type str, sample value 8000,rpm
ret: 4400,rpm
